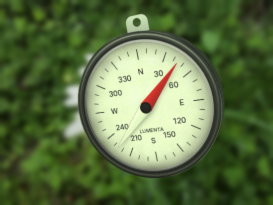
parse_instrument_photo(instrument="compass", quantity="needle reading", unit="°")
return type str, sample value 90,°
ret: 45,°
